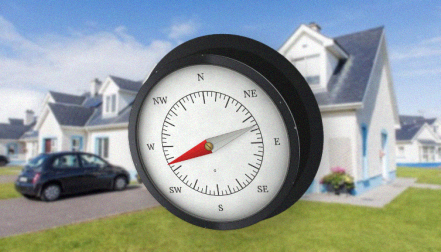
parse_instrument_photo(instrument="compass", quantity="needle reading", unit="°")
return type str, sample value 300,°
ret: 250,°
